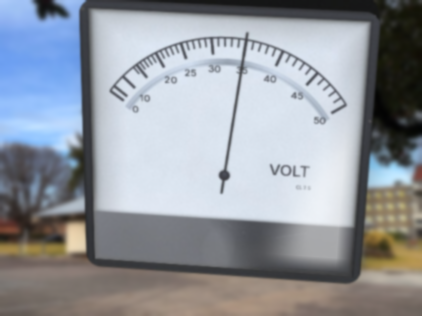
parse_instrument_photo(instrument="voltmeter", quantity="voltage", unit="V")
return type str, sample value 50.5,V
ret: 35,V
